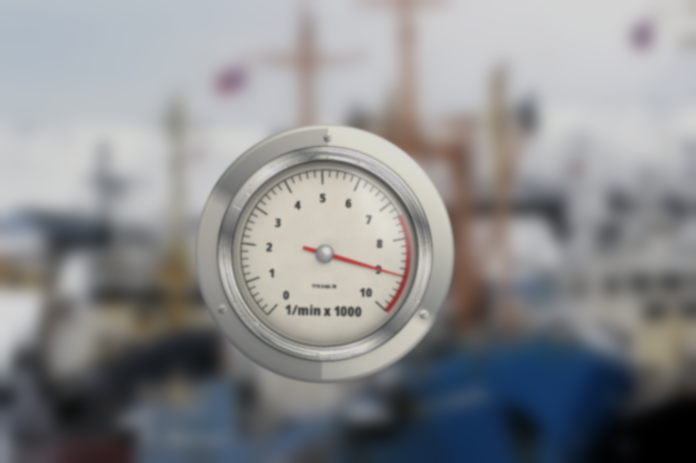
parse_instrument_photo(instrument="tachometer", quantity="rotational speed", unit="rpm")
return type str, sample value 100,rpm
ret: 9000,rpm
